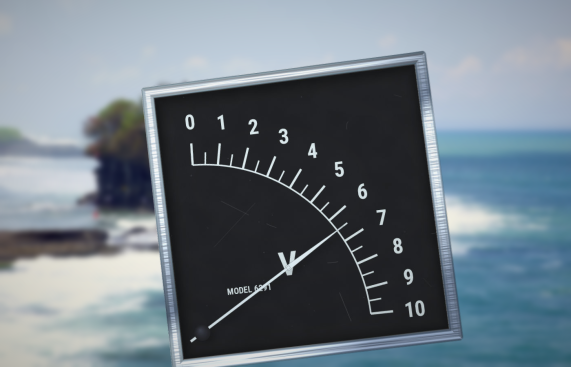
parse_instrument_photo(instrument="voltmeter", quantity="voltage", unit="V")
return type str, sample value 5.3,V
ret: 6.5,V
